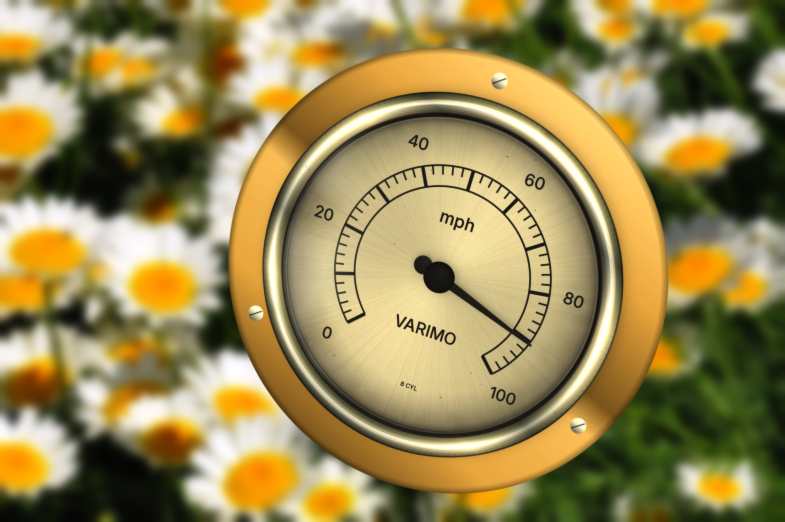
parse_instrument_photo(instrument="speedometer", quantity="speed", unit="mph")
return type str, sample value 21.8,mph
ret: 90,mph
